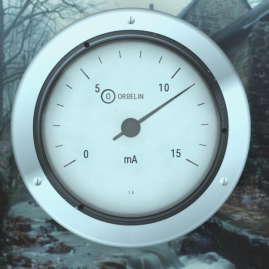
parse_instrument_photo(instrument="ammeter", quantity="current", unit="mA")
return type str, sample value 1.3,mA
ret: 11,mA
